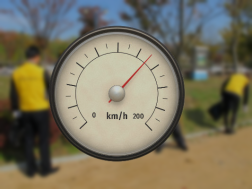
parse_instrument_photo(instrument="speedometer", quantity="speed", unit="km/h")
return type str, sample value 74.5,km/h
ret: 130,km/h
